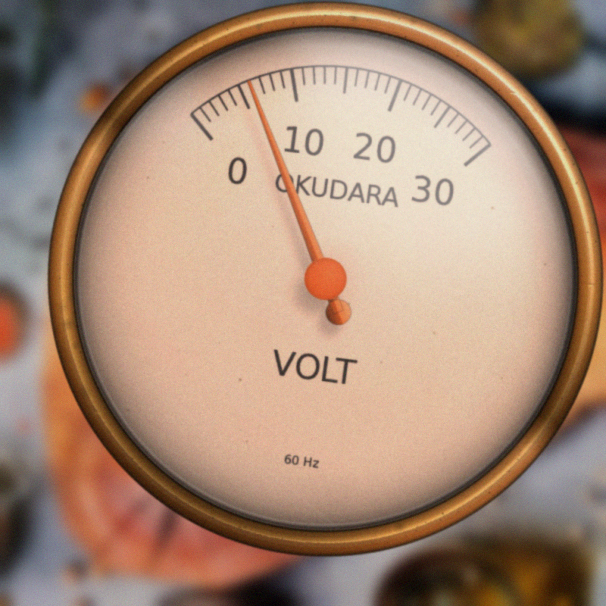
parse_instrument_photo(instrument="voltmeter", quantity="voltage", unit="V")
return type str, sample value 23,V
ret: 6,V
